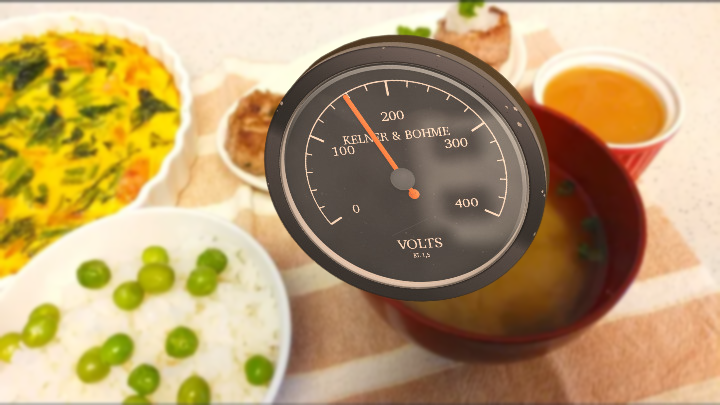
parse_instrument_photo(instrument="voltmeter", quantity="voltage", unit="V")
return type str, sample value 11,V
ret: 160,V
